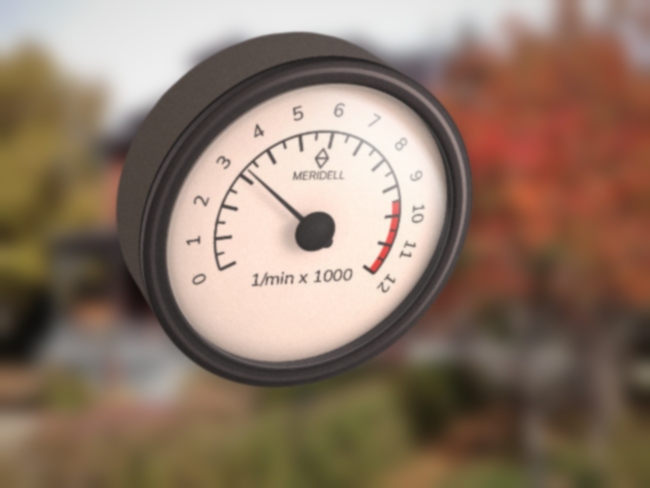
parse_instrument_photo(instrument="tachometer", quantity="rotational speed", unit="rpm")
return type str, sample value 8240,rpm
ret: 3250,rpm
